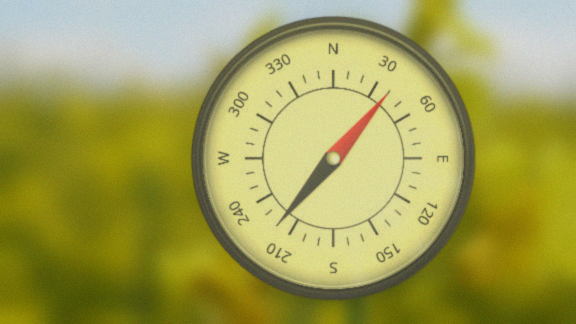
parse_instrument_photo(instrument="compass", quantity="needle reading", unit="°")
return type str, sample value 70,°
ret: 40,°
